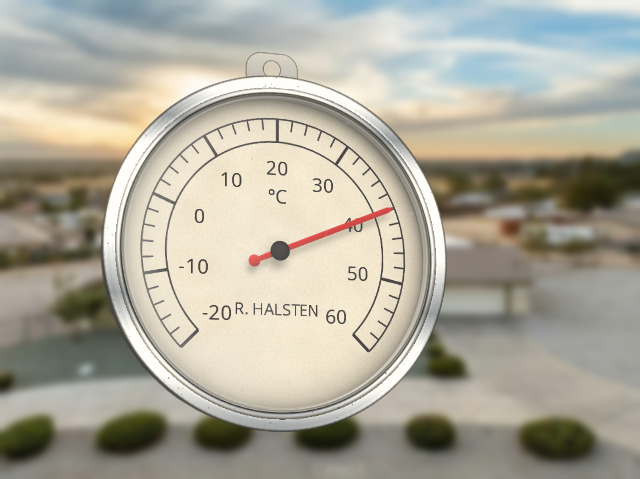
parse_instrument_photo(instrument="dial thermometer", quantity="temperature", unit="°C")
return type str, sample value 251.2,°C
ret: 40,°C
